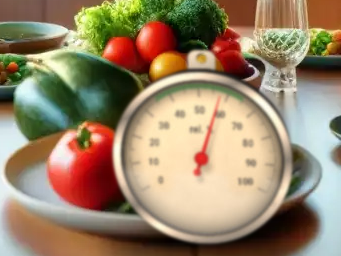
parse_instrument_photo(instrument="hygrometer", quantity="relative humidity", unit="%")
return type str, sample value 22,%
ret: 57.5,%
